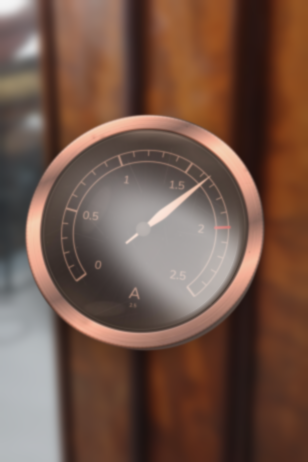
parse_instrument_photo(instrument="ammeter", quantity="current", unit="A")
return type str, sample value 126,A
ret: 1.65,A
